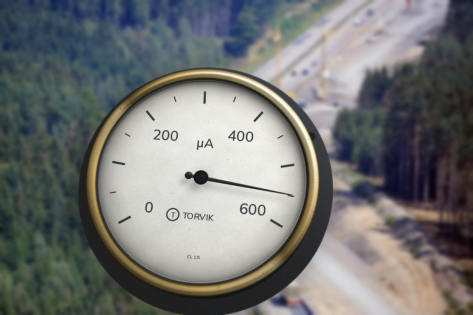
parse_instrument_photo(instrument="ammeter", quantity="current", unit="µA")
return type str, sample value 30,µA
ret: 550,µA
